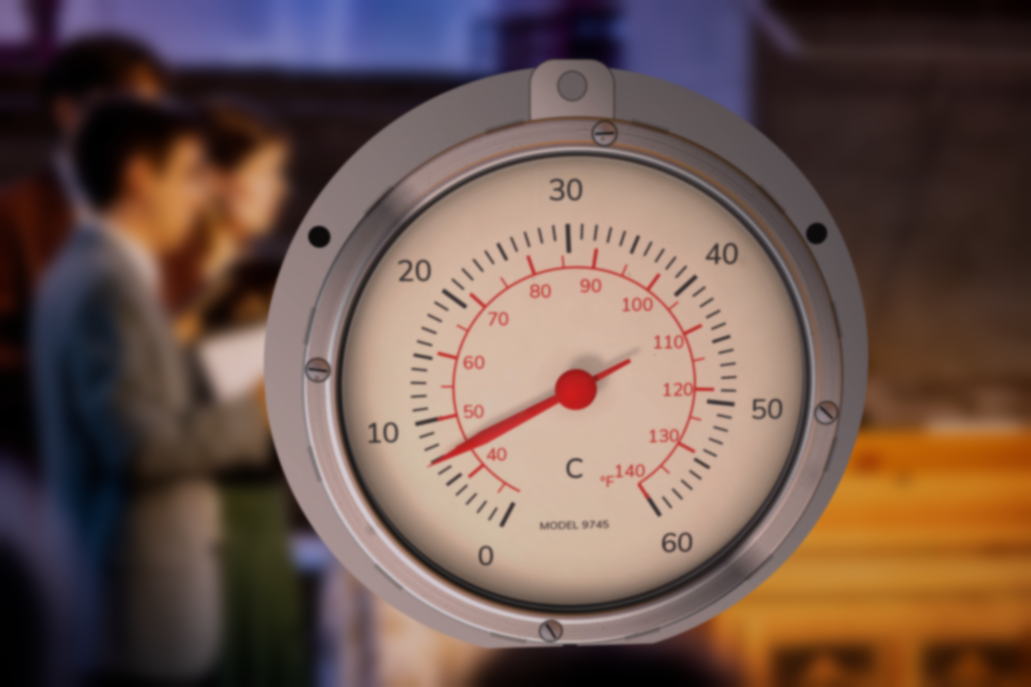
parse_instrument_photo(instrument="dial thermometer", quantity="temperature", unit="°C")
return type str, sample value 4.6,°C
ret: 7,°C
